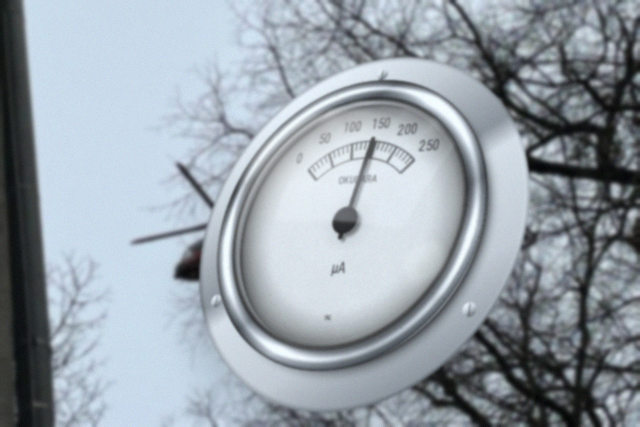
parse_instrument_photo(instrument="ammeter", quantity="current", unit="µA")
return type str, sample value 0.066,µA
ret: 150,µA
